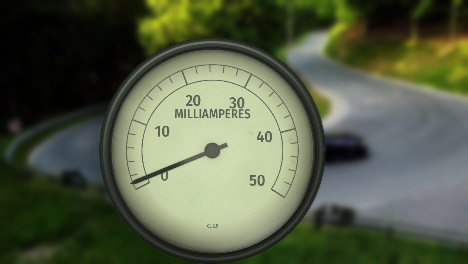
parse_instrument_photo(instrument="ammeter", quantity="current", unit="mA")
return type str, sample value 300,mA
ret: 1,mA
